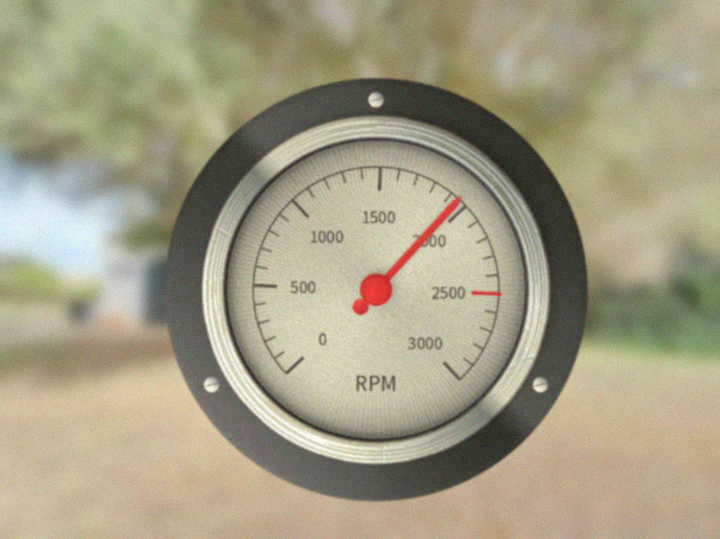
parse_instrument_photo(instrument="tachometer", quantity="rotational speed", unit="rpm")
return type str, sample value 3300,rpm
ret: 1950,rpm
